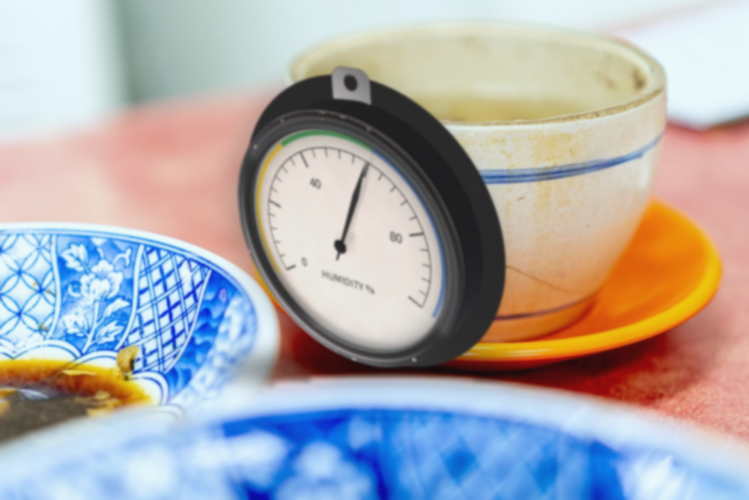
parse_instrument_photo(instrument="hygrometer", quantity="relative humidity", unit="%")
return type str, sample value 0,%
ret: 60,%
